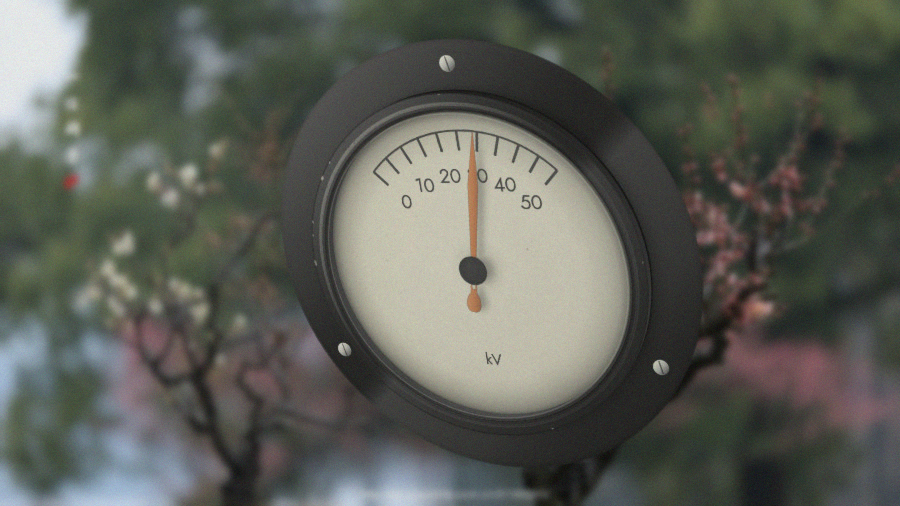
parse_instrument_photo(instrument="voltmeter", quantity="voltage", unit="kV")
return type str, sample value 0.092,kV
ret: 30,kV
